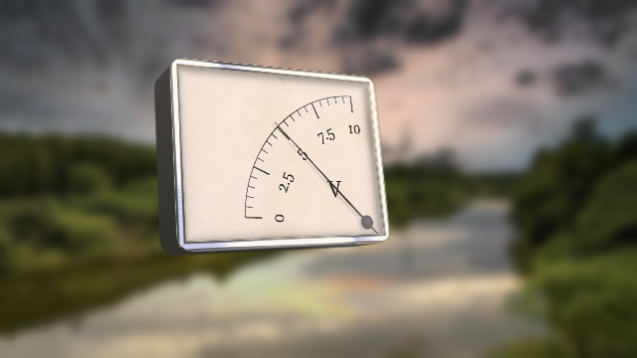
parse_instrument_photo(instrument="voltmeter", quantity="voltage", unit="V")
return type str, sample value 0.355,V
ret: 5,V
